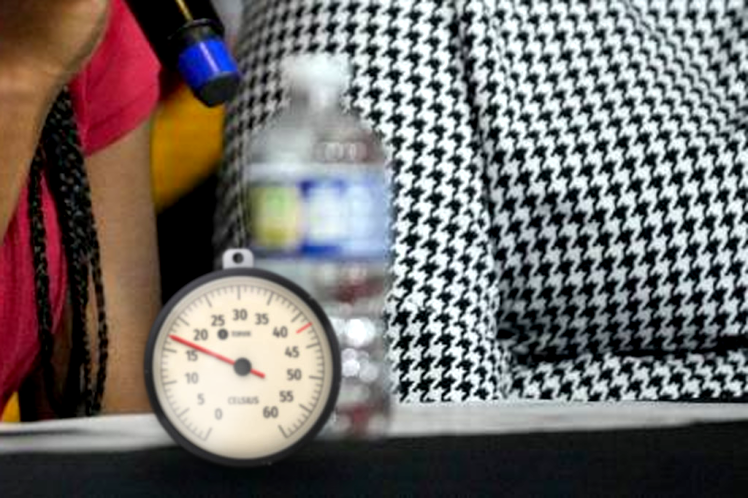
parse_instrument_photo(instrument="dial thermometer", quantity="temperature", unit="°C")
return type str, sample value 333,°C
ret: 17,°C
